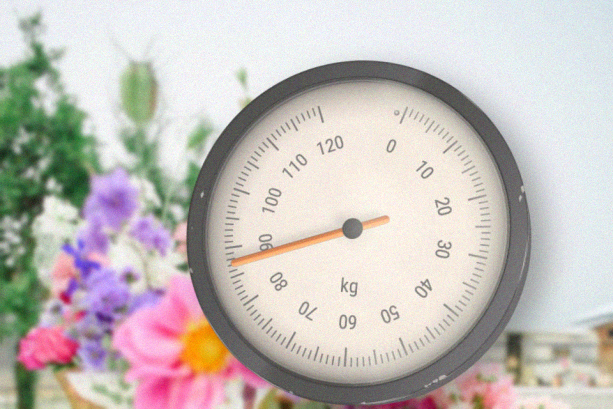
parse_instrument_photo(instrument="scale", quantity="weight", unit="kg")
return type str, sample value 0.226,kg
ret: 87,kg
